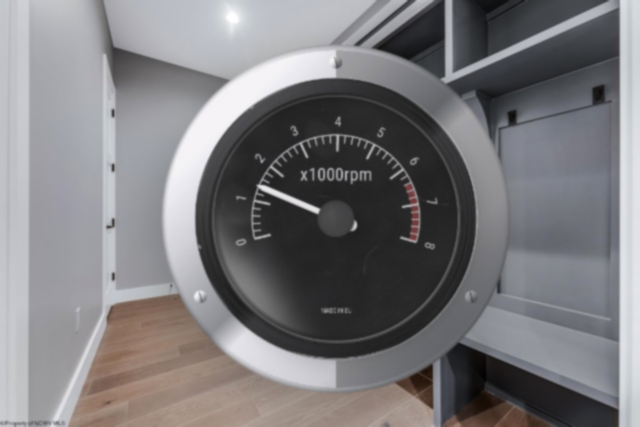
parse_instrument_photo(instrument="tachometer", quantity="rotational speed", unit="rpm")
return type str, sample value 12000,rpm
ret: 1400,rpm
